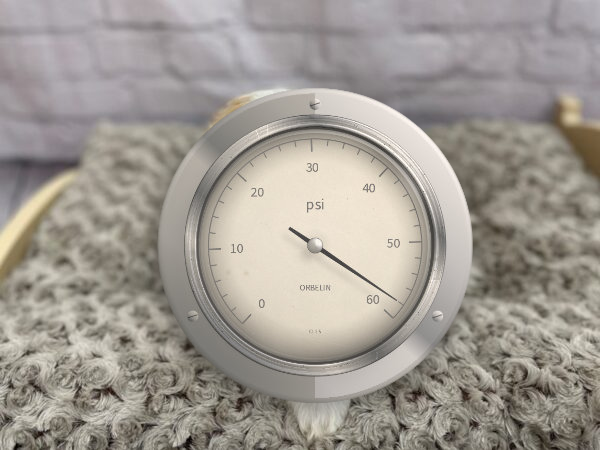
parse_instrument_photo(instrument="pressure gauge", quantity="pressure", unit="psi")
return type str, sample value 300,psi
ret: 58,psi
